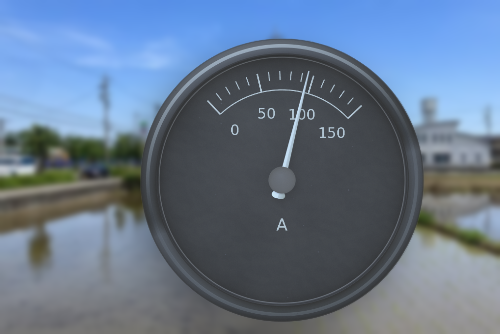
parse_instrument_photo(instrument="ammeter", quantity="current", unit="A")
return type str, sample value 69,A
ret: 95,A
